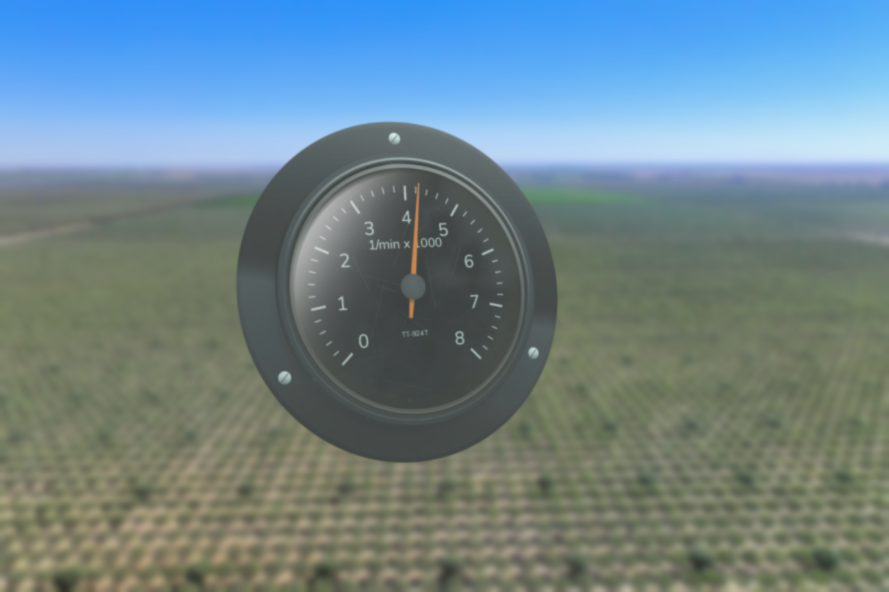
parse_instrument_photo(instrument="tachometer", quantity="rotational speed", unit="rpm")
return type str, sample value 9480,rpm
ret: 4200,rpm
